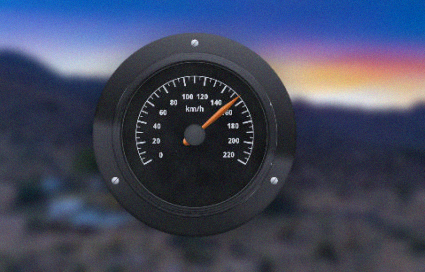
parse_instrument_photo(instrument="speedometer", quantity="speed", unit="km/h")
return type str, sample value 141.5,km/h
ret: 155,km/h
